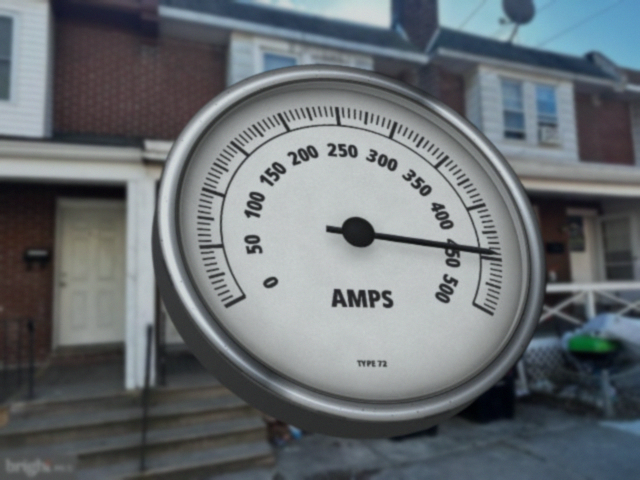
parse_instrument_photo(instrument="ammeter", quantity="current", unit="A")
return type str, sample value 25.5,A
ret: 450,A
